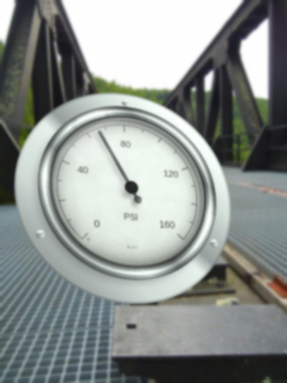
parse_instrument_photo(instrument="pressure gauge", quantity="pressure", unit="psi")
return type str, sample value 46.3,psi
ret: 65,psi
